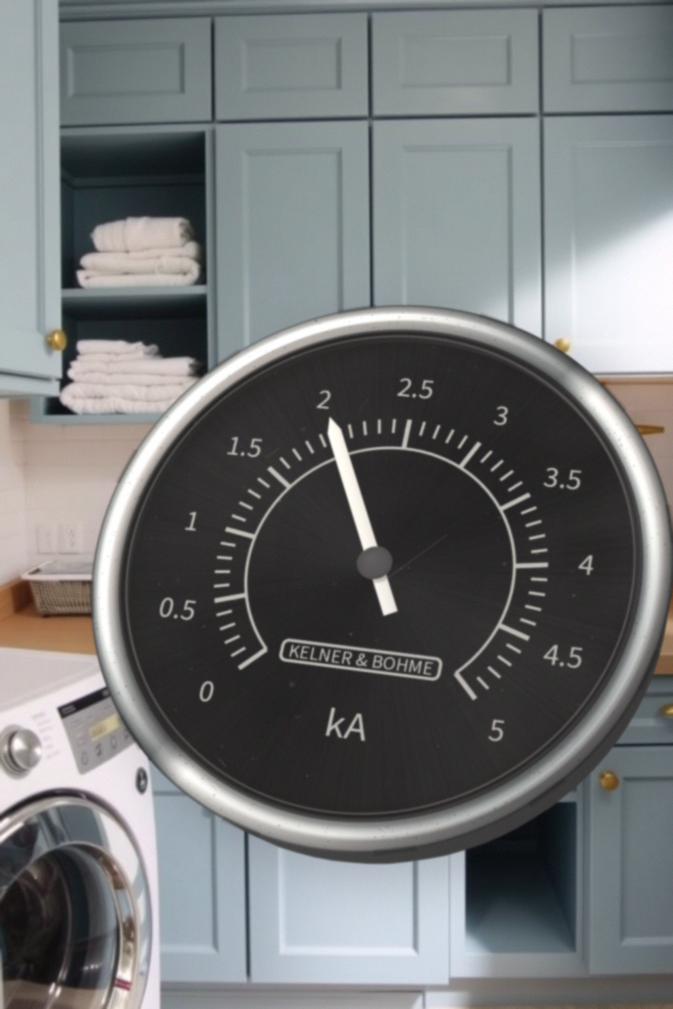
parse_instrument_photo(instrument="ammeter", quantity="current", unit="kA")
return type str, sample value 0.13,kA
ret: 2,kA
